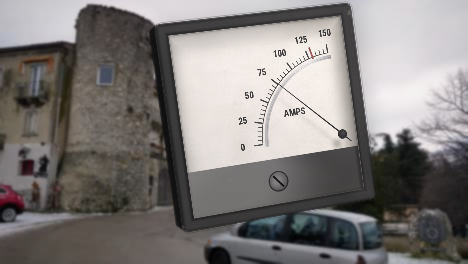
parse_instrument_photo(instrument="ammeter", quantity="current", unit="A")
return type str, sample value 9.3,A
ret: 75,A
